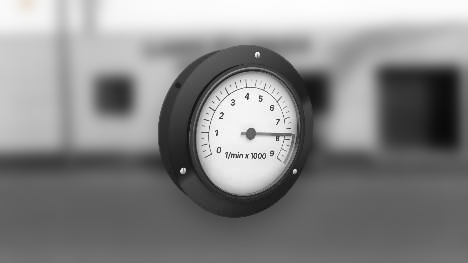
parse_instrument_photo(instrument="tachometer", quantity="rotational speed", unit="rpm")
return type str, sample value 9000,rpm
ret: 7750,rpm
